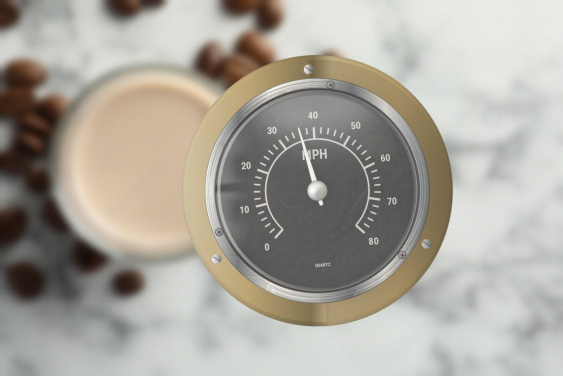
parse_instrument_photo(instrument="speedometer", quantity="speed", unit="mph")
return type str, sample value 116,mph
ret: 36,mph
